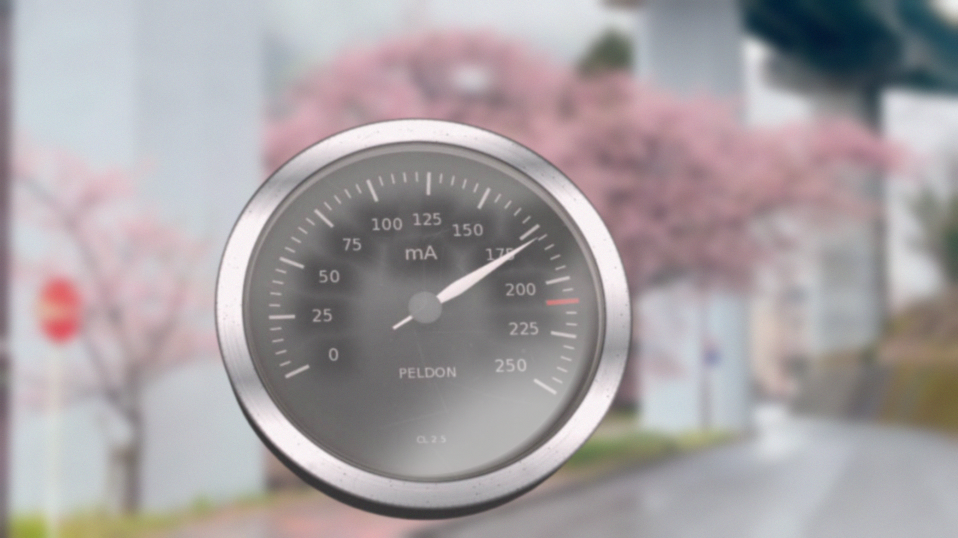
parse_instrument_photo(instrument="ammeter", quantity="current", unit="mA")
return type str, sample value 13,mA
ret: 180,mA
